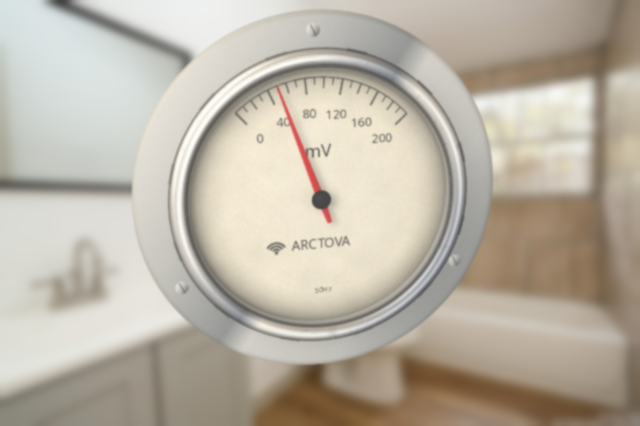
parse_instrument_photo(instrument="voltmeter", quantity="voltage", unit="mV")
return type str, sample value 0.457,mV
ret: 50,mV
